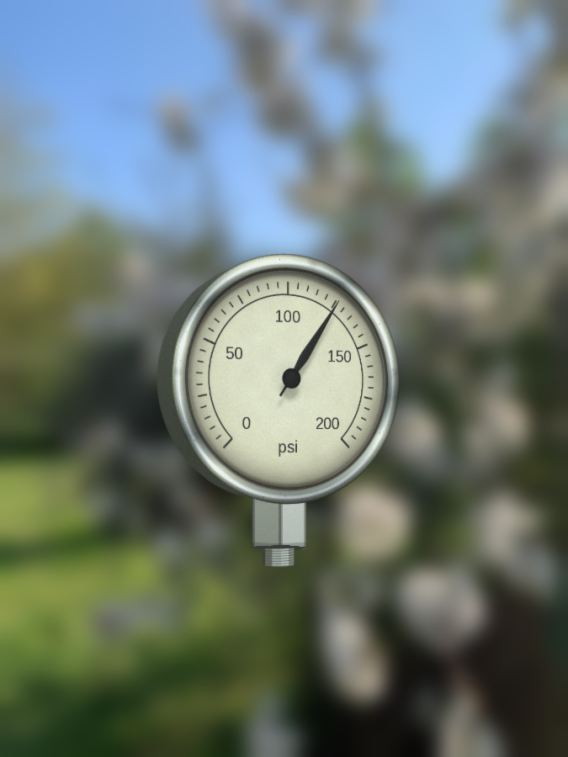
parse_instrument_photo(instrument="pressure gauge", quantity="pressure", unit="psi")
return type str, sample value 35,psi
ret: 125,psi
